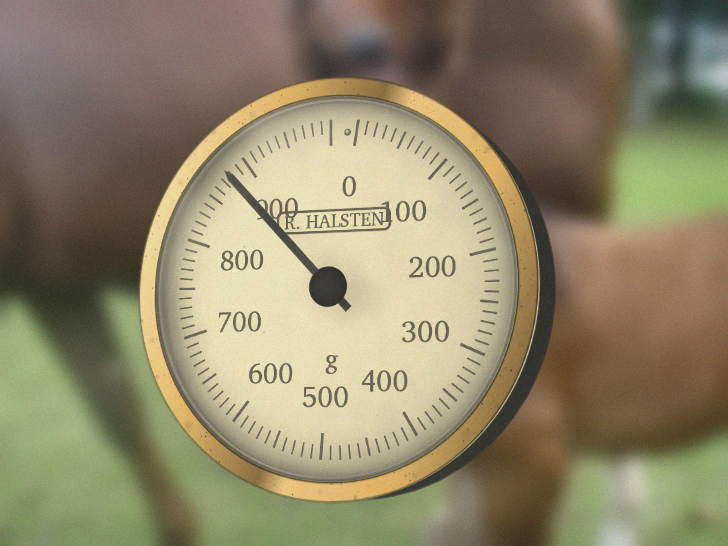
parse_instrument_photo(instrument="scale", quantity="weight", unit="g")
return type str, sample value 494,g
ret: 880,g
